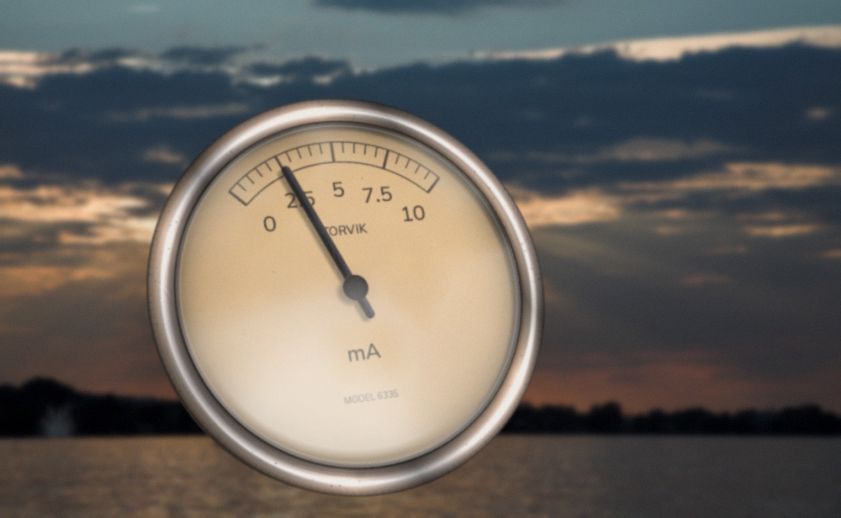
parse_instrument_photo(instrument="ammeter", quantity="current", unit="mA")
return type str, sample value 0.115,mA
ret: 2.5,mA
